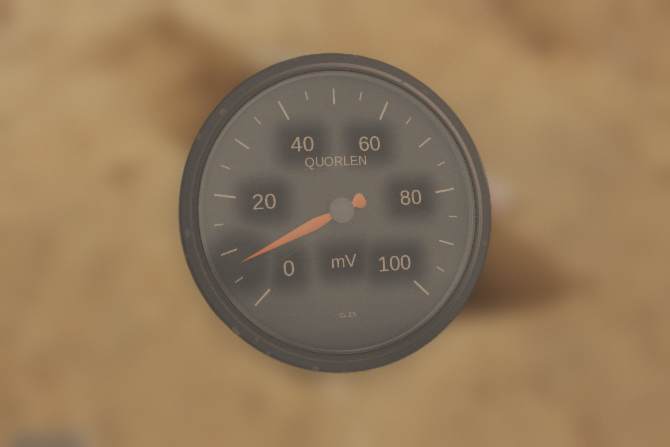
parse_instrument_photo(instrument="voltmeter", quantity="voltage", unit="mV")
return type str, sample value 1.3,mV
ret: 7.5,mV
